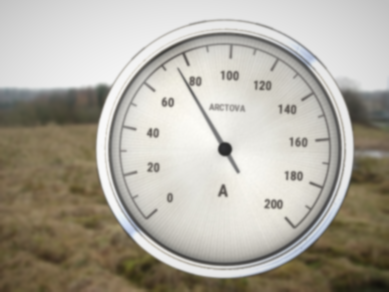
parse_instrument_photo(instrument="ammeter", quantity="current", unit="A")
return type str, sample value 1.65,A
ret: 75,A
